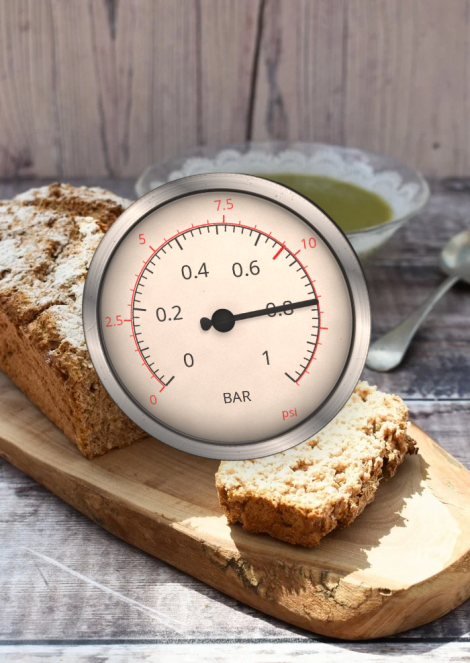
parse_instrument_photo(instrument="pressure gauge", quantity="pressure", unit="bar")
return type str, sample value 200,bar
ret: 0.8,bar
